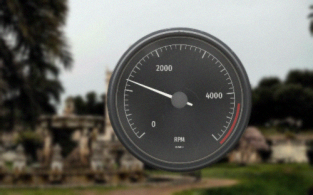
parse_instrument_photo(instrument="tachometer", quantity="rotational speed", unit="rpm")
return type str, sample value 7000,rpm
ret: 1200,rpm
